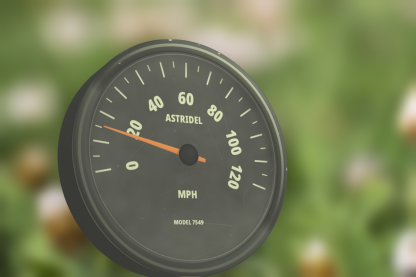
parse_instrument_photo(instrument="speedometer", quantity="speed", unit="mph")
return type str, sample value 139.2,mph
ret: 15,mph
